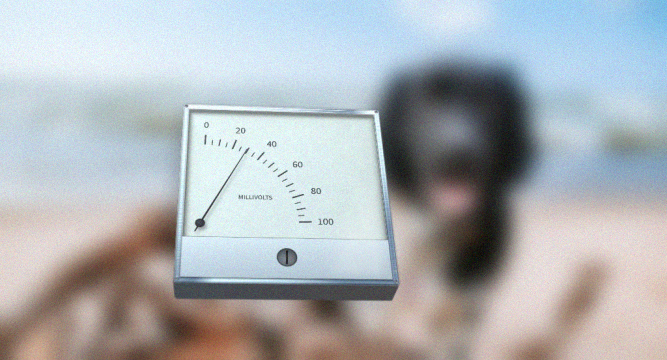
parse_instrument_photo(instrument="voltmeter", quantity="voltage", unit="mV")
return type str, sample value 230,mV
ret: 30,mV
